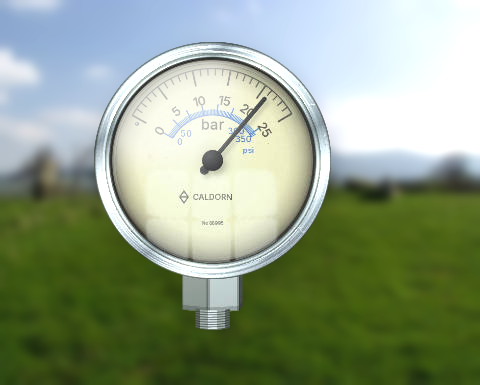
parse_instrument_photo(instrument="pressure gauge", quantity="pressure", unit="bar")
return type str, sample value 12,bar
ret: 21,bar
